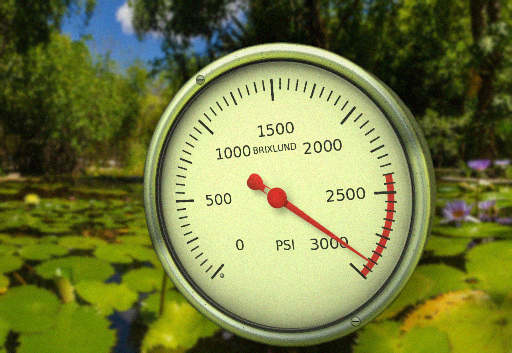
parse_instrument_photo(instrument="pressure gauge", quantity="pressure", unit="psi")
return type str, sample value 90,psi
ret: 2900,psi
